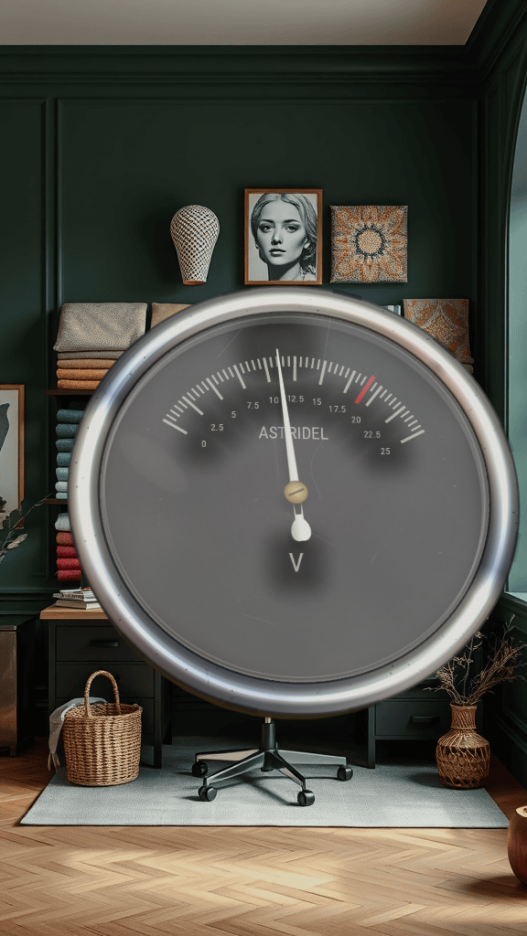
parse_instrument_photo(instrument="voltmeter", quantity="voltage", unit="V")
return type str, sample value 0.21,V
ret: 11,V
